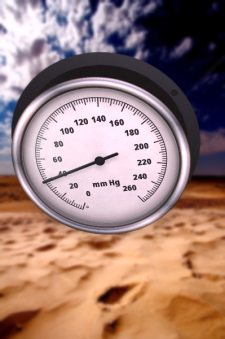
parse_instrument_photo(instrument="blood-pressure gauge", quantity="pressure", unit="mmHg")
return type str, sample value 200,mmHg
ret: 40,mmHg
